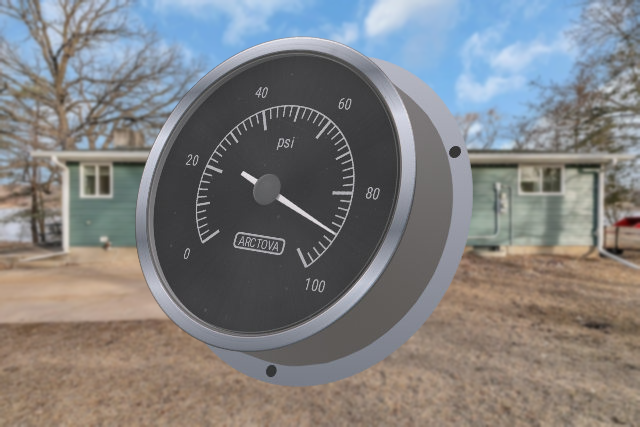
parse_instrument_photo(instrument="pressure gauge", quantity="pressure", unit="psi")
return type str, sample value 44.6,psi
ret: 90,psi
